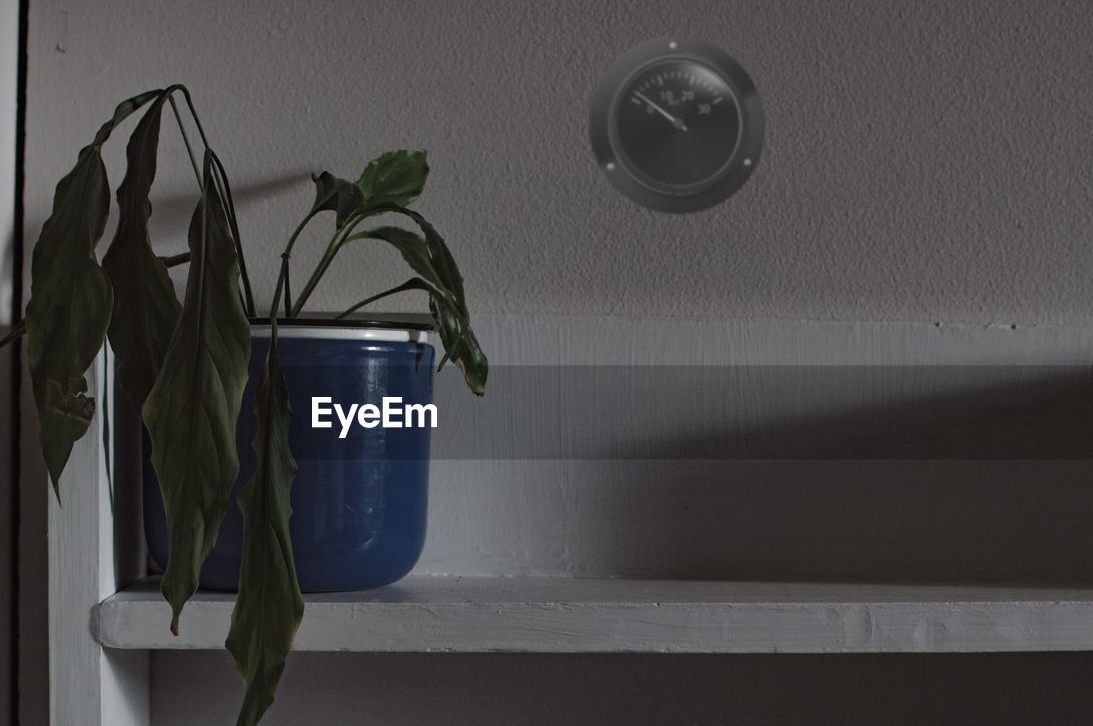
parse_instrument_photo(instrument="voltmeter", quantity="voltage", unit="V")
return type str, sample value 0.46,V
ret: 2,V
